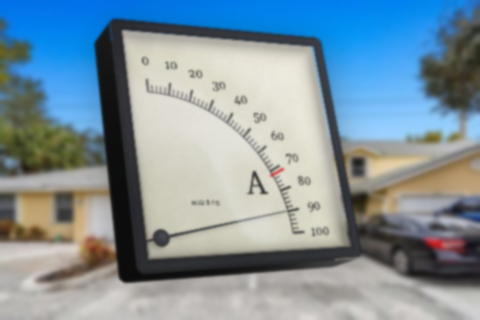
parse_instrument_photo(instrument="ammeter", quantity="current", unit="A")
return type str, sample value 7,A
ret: 90,A
